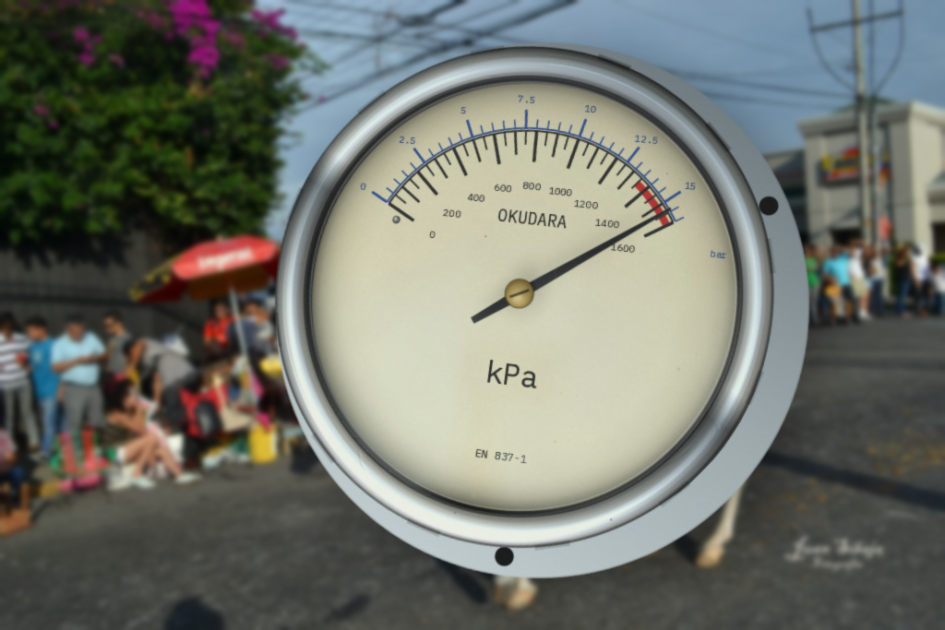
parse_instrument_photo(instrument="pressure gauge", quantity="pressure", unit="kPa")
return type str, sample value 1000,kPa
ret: 1550,kPa
